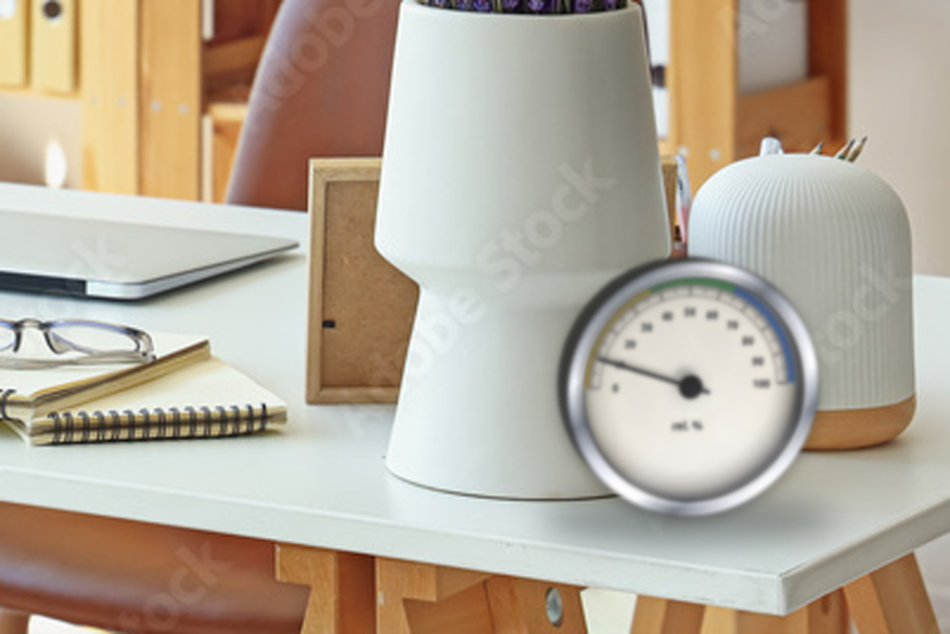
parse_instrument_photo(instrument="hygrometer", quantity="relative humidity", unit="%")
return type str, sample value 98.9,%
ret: 10,%
